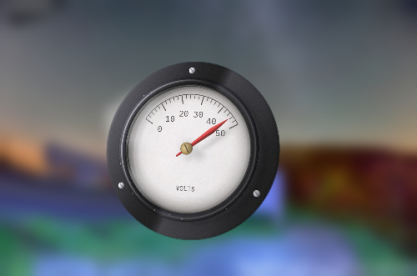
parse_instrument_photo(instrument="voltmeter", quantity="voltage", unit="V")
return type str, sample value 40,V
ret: 46,V
